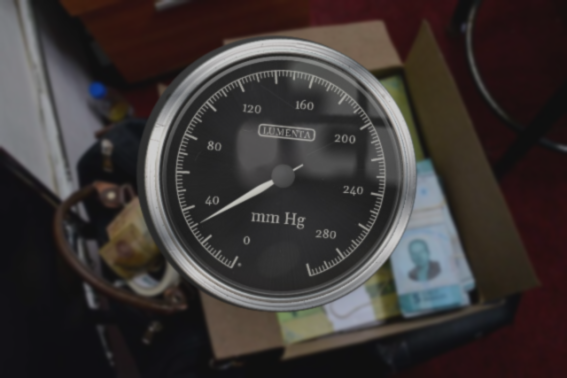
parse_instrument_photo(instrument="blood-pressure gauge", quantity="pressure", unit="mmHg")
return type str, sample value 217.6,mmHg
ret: 30,mmHg
